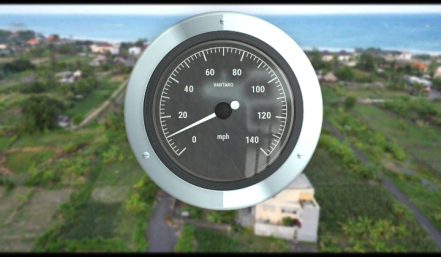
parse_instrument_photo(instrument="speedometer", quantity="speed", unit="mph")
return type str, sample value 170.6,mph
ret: 10,mph
